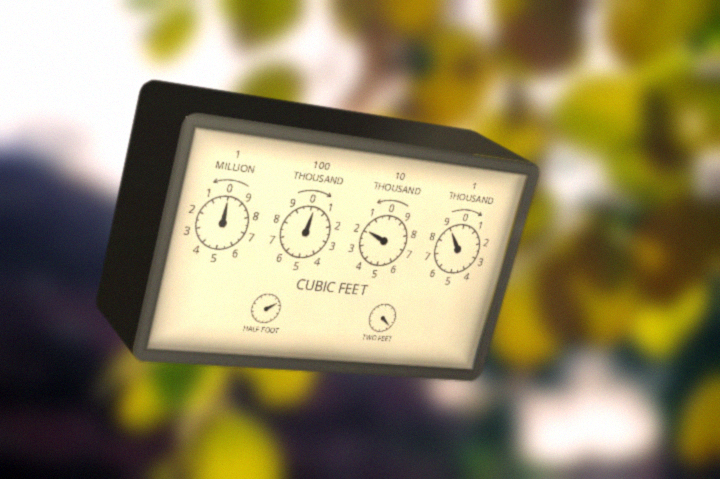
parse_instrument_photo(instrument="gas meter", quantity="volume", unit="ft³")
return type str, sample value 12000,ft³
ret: 1900,ft³
